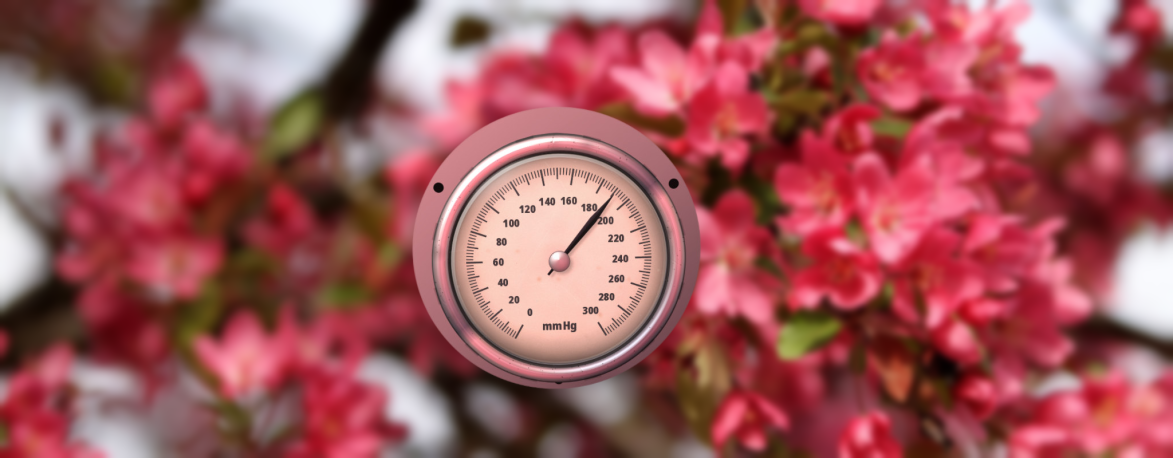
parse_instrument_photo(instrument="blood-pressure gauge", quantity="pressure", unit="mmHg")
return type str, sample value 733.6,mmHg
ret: 190,mmHg
